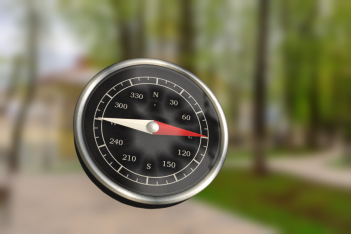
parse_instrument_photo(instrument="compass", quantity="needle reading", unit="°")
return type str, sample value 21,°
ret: 90,°
